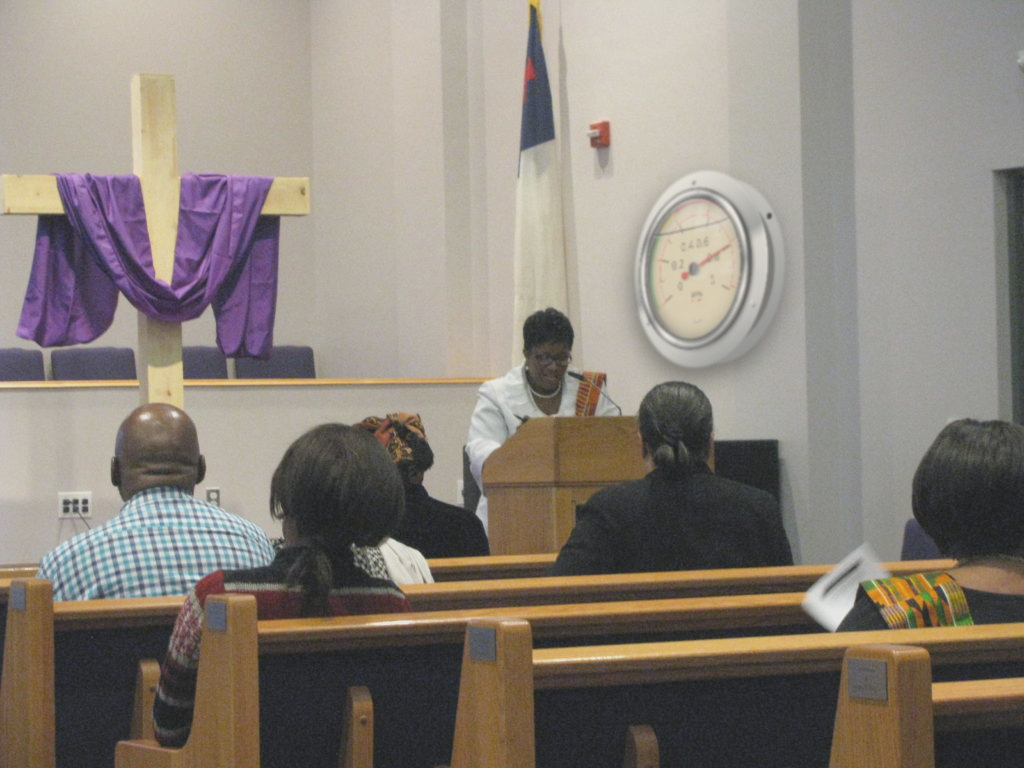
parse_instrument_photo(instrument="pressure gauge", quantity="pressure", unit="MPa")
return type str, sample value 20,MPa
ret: 0.8,MPa
